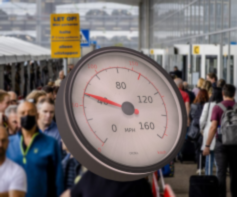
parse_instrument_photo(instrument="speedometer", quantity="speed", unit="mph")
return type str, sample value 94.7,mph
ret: 40,mph
